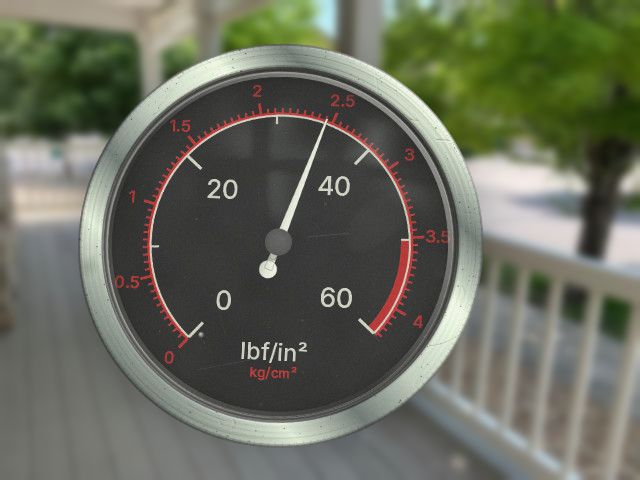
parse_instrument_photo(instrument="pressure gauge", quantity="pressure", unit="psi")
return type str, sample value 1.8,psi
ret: 35,psi
